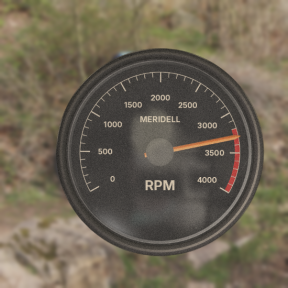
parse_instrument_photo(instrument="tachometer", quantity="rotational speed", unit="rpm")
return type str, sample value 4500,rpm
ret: 3300,rpm
